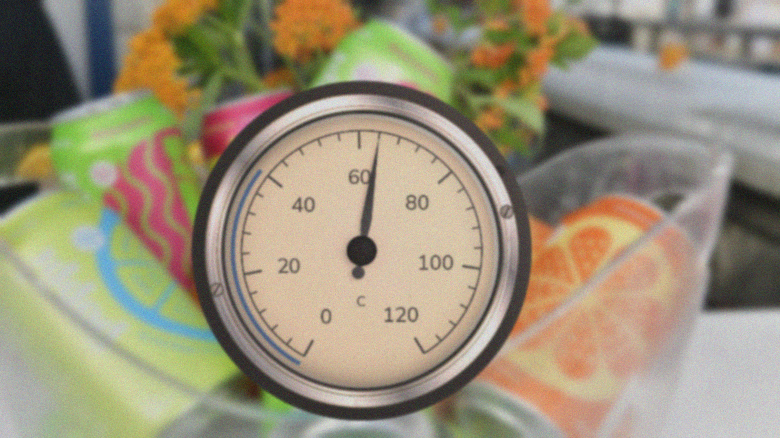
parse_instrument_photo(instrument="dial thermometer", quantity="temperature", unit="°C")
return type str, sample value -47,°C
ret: 64,°C
